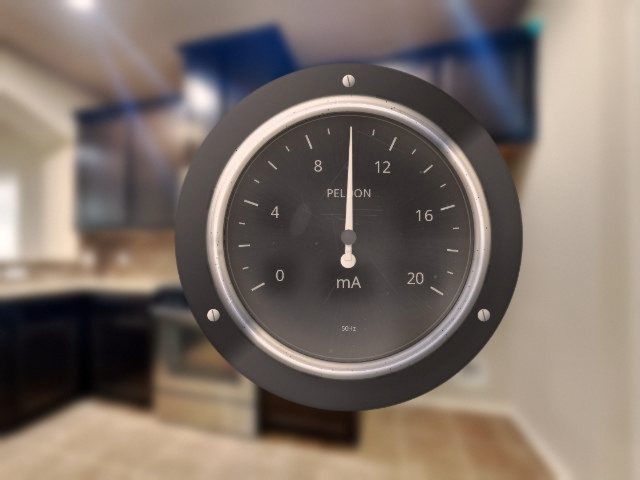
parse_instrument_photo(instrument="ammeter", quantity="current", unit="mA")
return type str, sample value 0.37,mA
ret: 10,mA
